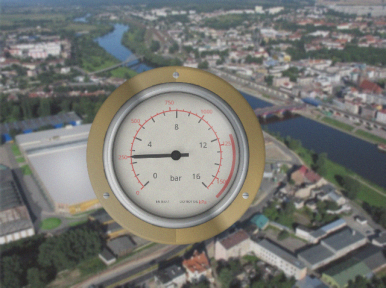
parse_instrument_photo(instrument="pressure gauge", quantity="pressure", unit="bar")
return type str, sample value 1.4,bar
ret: 2.5,bar
